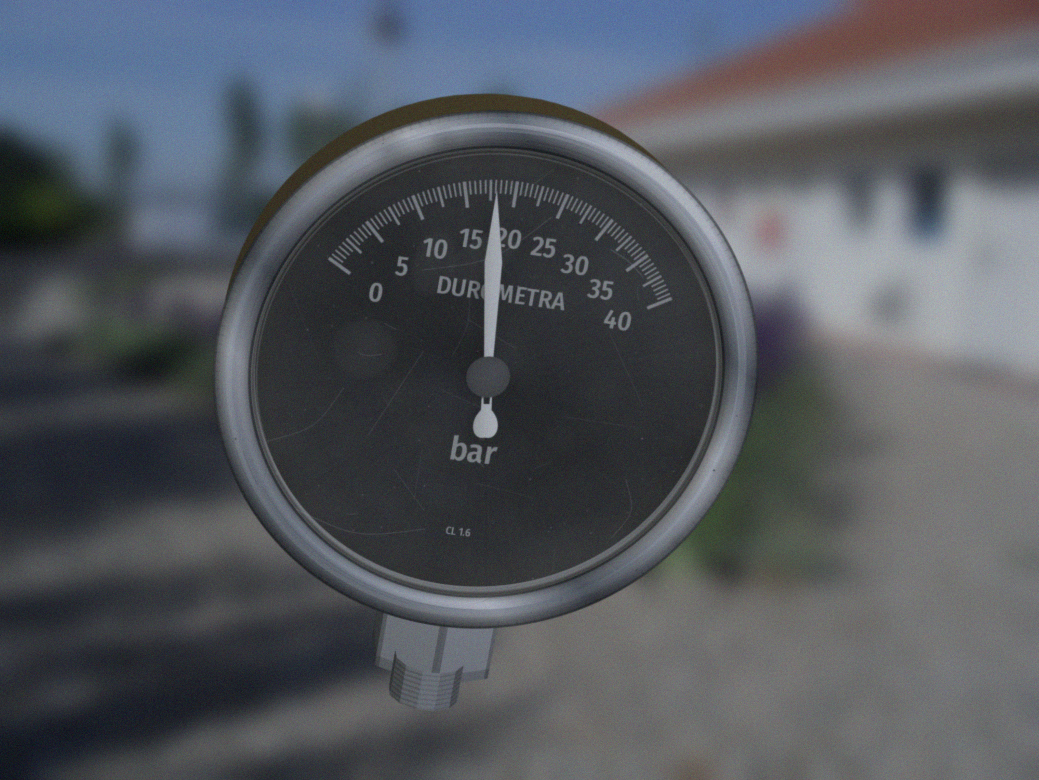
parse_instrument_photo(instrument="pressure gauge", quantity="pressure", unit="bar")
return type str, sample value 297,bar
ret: 18,bar
